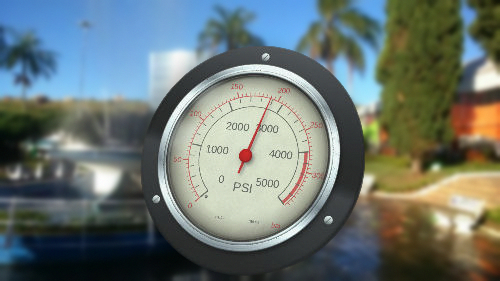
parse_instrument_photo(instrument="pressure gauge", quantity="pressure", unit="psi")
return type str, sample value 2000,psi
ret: 2800,psi
